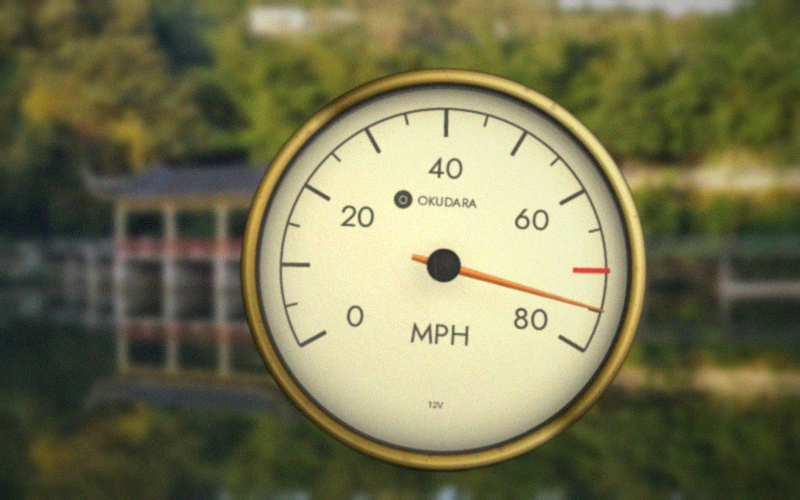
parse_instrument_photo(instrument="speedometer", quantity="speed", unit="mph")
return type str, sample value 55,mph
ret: 75,mph
